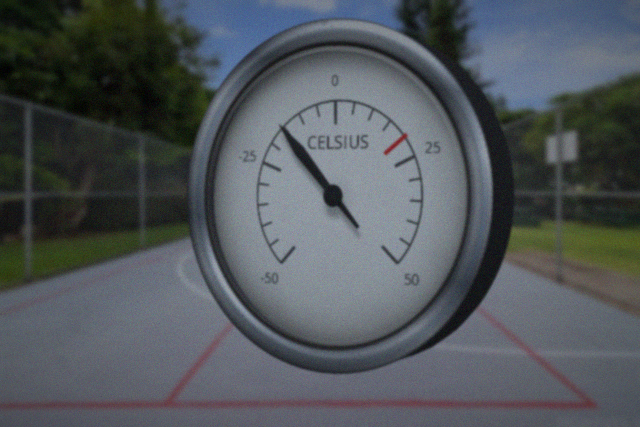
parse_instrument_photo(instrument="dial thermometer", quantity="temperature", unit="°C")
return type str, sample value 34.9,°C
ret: -15,°C
